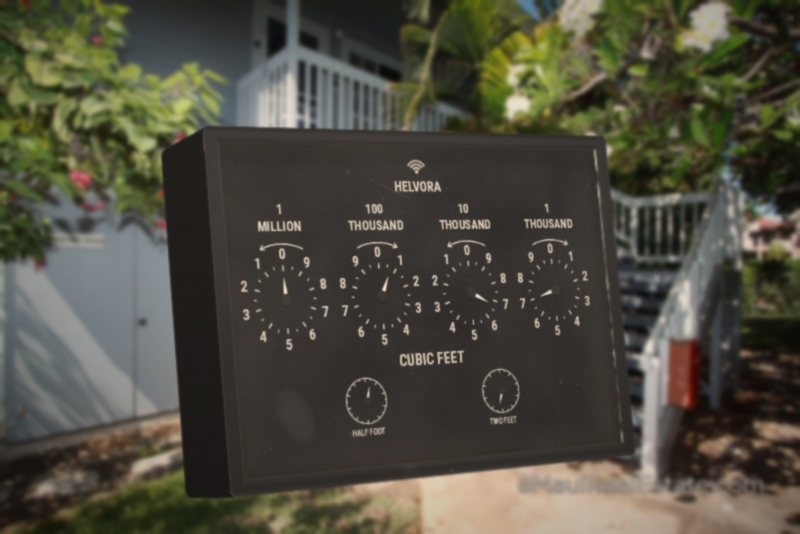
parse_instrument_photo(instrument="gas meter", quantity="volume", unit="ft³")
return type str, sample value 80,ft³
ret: 6700,ft³
